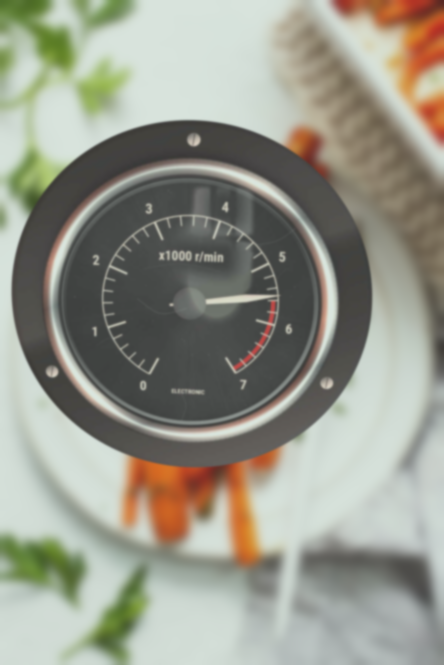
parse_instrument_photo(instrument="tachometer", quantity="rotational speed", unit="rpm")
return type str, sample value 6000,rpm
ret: 5500,rpm
